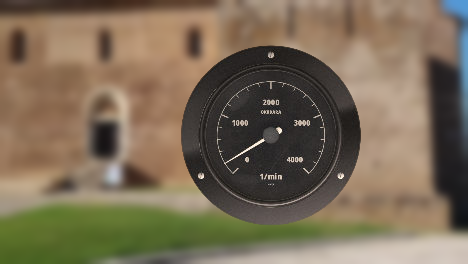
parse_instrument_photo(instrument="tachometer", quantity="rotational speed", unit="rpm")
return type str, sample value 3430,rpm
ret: 200,rpm
